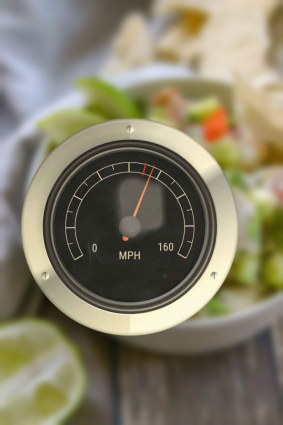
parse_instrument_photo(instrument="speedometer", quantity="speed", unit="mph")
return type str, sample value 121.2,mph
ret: 95,mph
